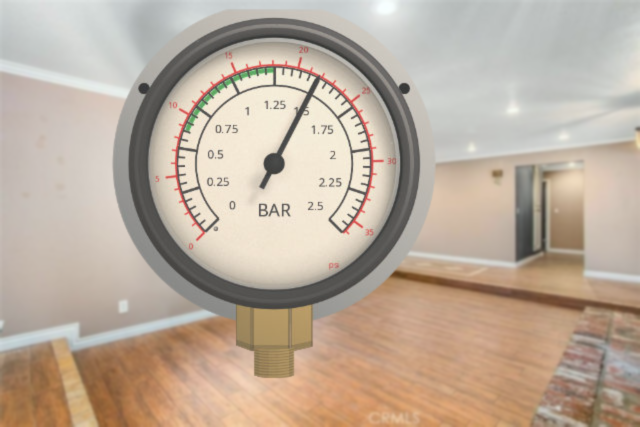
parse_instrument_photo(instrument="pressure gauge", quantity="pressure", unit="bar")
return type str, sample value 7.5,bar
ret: 1.5,bar
